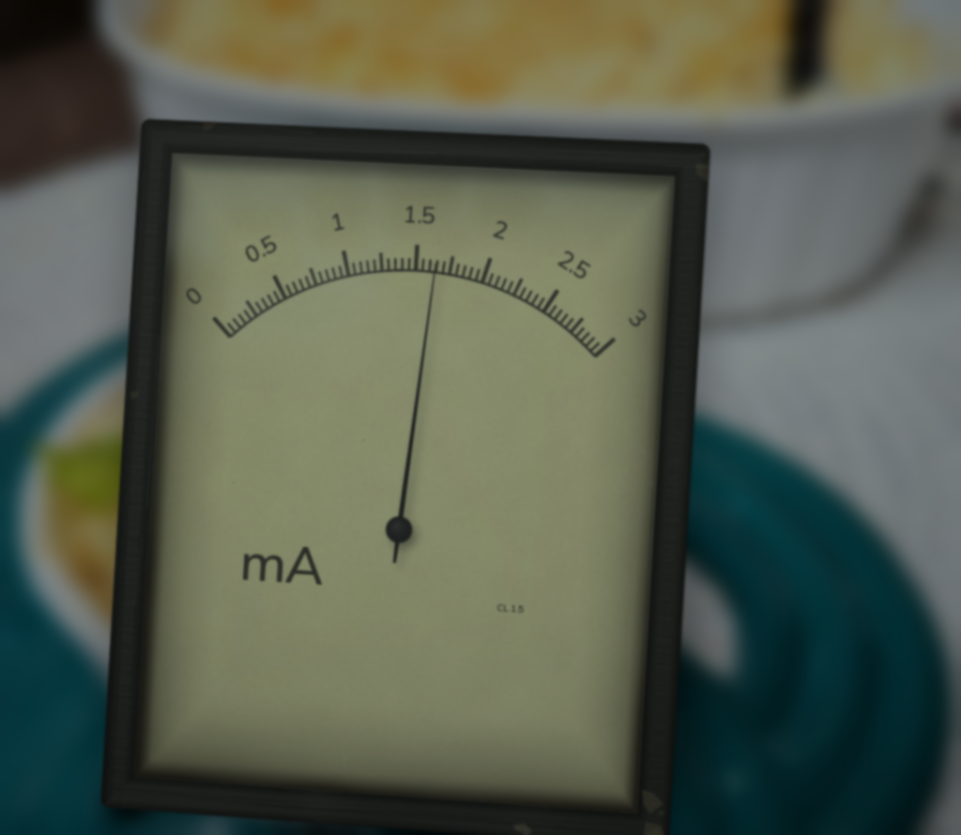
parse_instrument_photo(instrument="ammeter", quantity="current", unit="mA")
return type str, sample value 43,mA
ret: 1.65,mA
